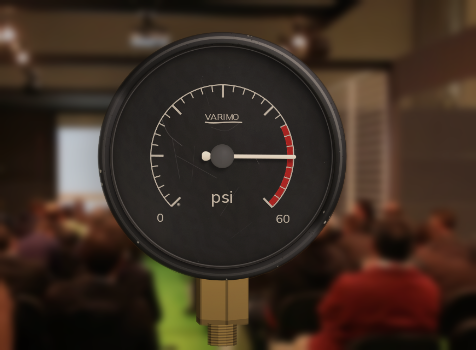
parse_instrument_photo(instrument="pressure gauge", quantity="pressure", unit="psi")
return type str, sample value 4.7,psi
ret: 50,psi
